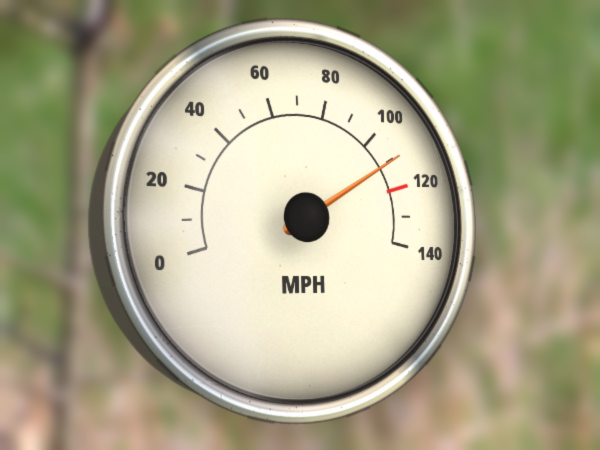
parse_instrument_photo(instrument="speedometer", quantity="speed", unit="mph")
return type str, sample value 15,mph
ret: 110,mph
